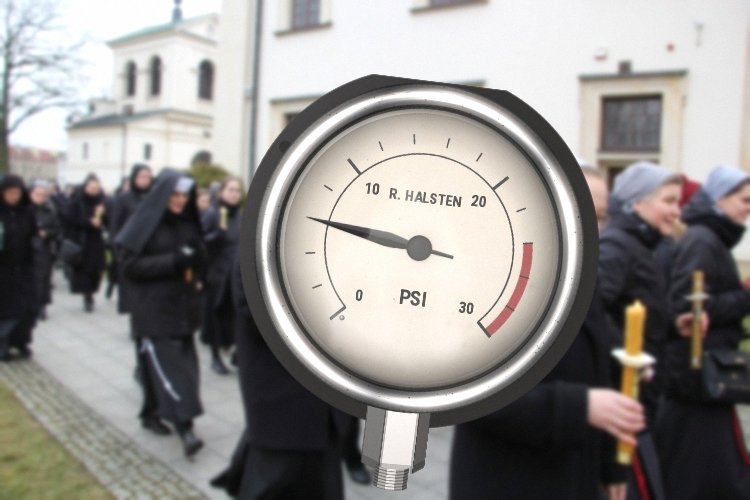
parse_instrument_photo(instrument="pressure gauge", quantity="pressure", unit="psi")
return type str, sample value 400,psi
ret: 6,psi
